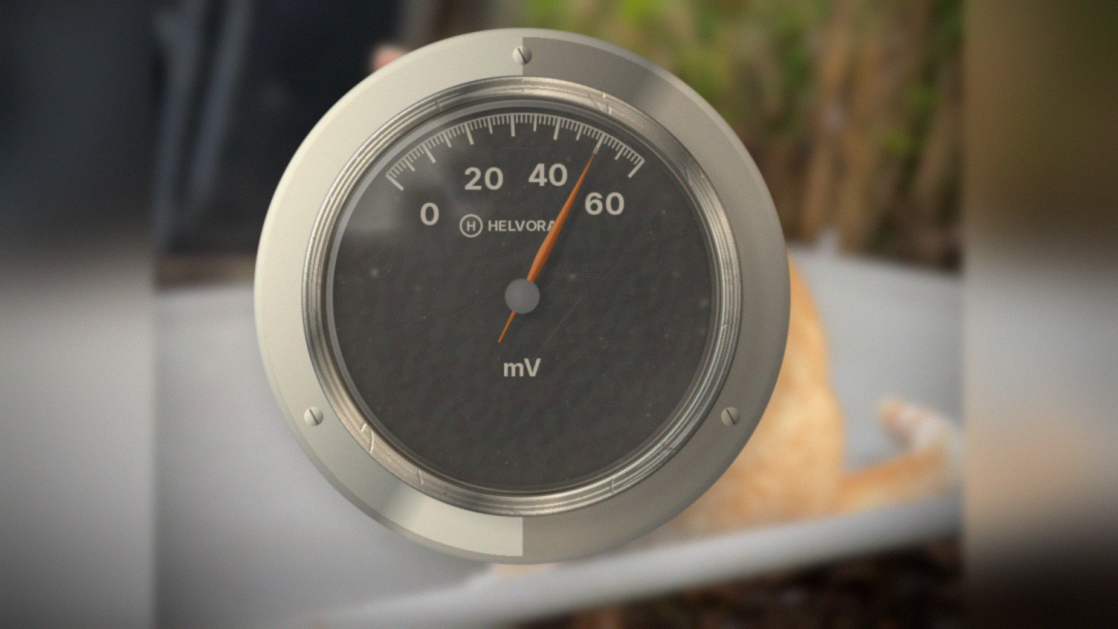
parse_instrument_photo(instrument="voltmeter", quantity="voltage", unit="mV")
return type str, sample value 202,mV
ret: 50,mV
